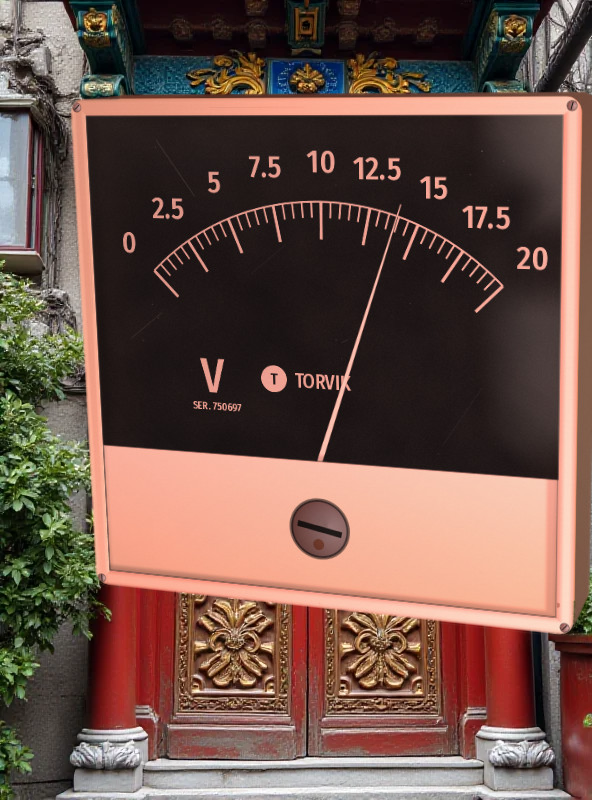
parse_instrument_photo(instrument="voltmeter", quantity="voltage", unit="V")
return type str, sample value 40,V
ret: 14,V
